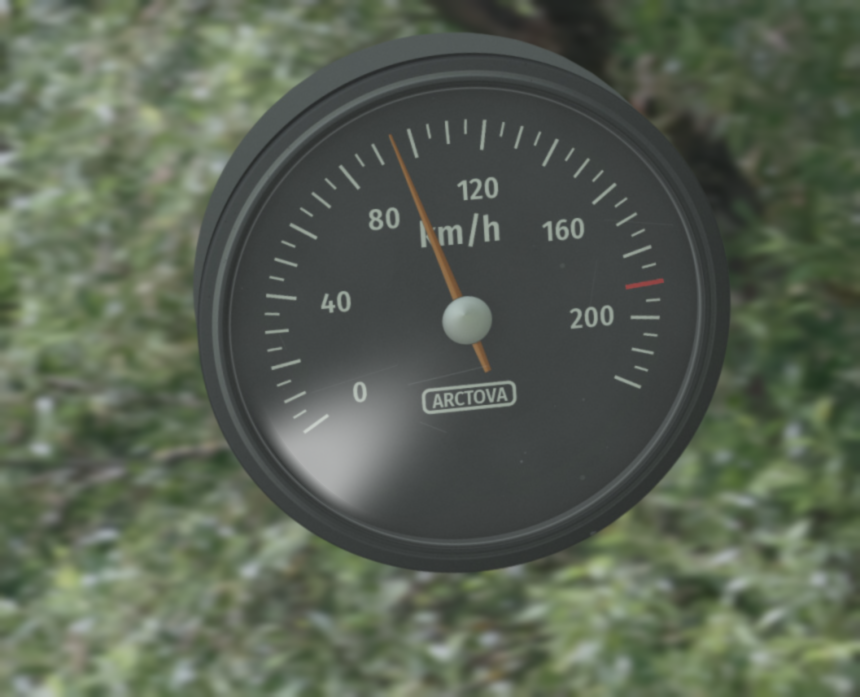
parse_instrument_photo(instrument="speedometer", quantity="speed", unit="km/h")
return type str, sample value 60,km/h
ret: 95,km/h
